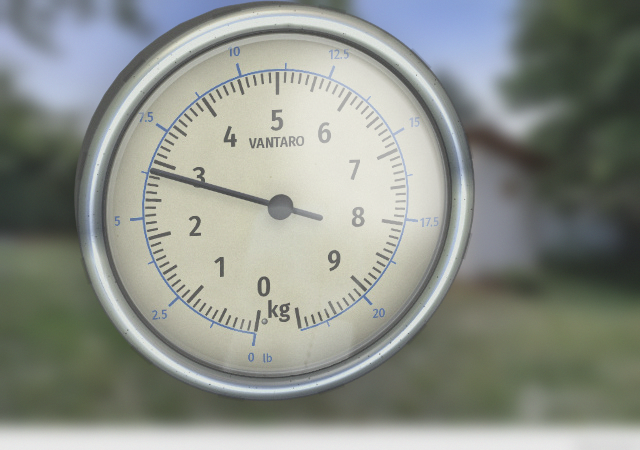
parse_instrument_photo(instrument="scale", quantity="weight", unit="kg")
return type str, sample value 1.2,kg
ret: 2.9,kg
